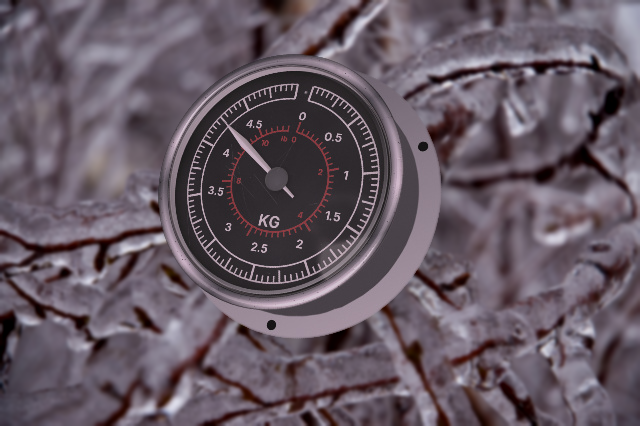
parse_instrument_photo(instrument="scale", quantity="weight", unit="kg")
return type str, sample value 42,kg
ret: 4.25,kg
